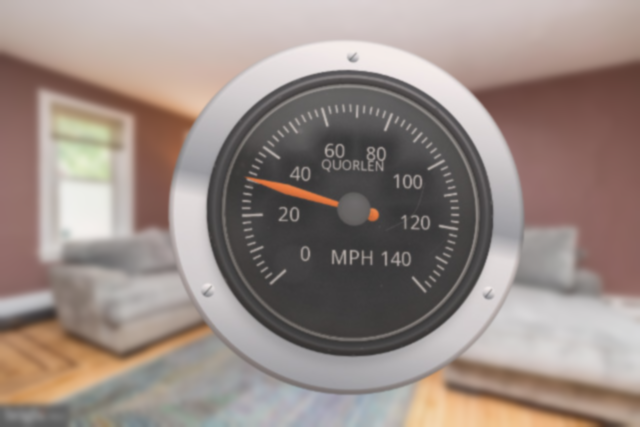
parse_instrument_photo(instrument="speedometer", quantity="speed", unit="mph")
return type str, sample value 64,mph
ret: 30,mph
